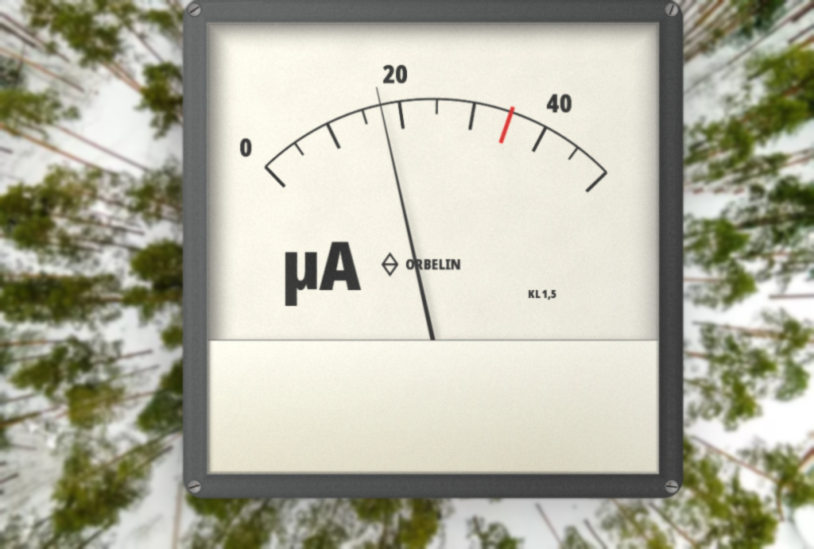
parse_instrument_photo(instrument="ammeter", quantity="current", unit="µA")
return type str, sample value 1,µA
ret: 17.5,µA
